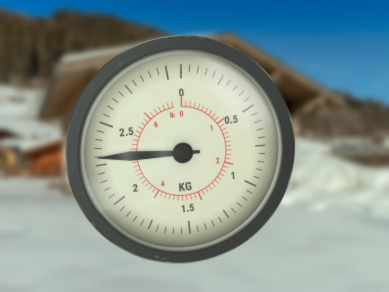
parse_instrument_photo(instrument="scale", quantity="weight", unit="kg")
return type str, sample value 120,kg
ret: 2.3,kg
